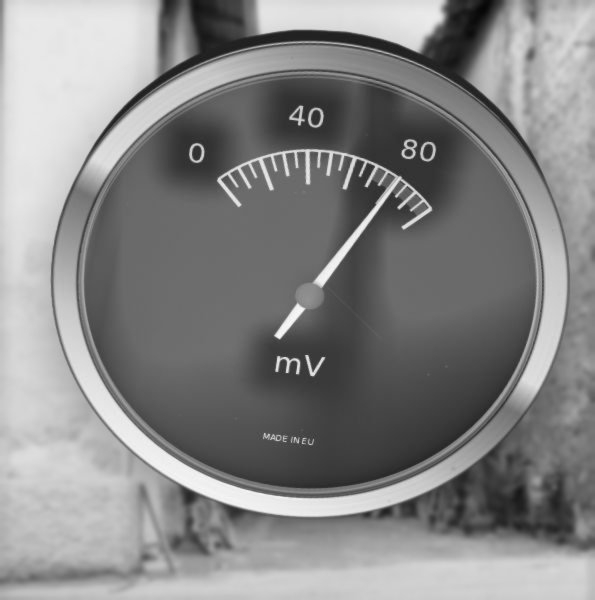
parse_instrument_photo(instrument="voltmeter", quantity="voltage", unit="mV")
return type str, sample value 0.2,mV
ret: 80,mV
